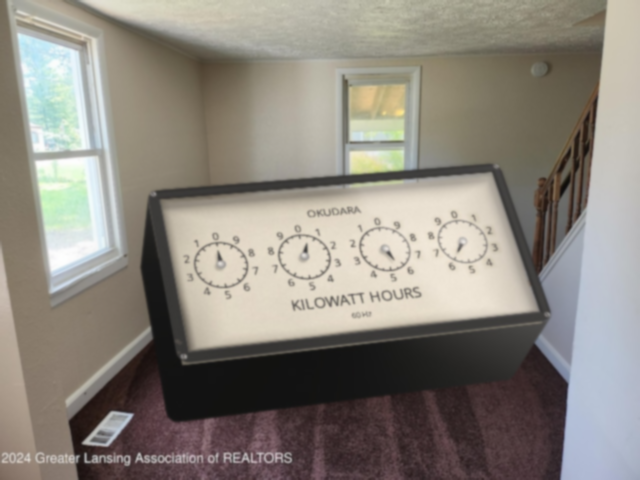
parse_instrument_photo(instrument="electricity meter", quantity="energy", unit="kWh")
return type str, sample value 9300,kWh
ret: 56,kWh
